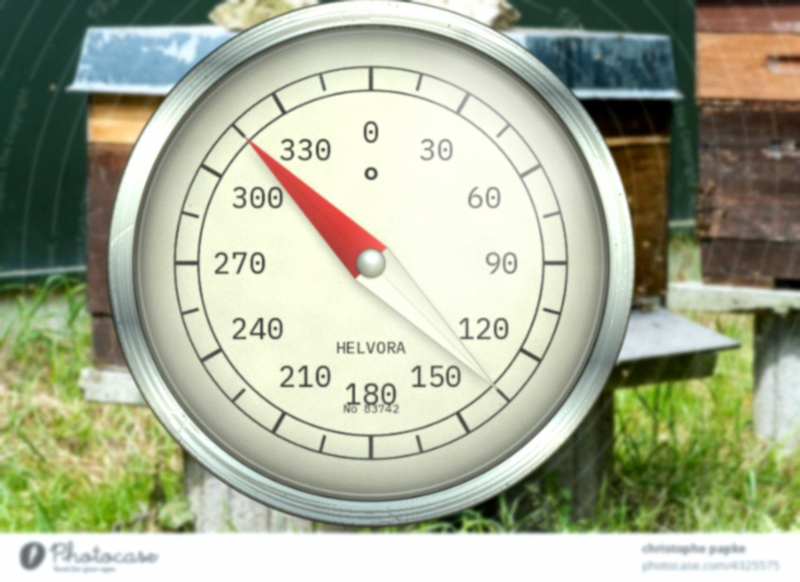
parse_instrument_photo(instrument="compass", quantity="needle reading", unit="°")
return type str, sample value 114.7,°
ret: 315,°
